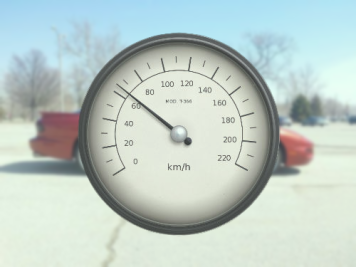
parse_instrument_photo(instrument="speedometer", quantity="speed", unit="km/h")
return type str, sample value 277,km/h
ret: 65,km/h
